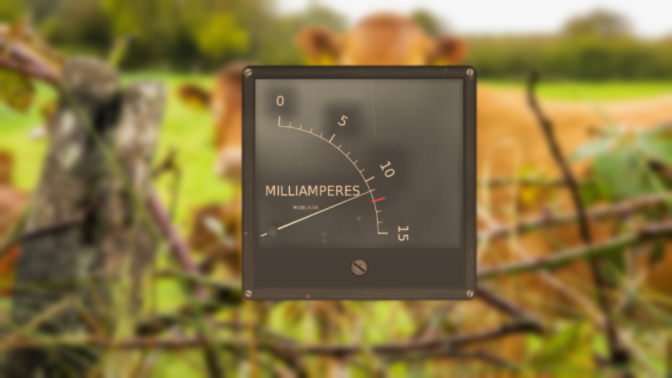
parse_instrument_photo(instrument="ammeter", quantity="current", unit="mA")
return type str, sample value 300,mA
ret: 11,mA
